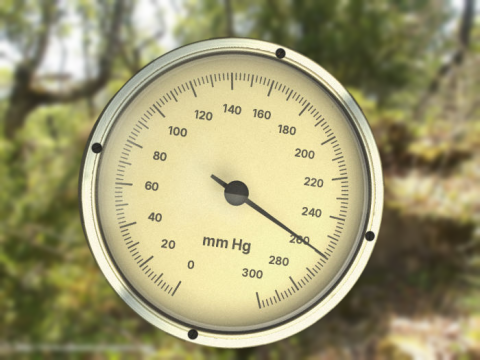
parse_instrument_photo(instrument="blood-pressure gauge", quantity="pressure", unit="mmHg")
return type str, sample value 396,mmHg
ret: 260,mmHg
